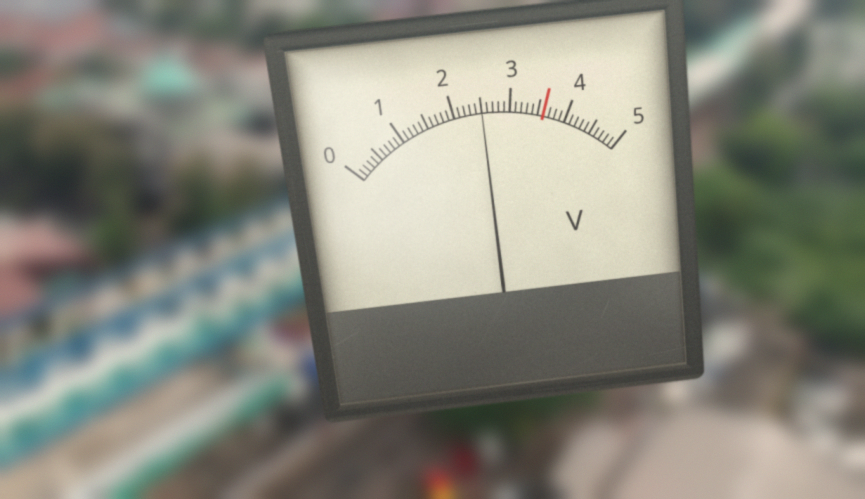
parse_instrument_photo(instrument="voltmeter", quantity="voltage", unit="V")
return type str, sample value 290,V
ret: 2.5,V
